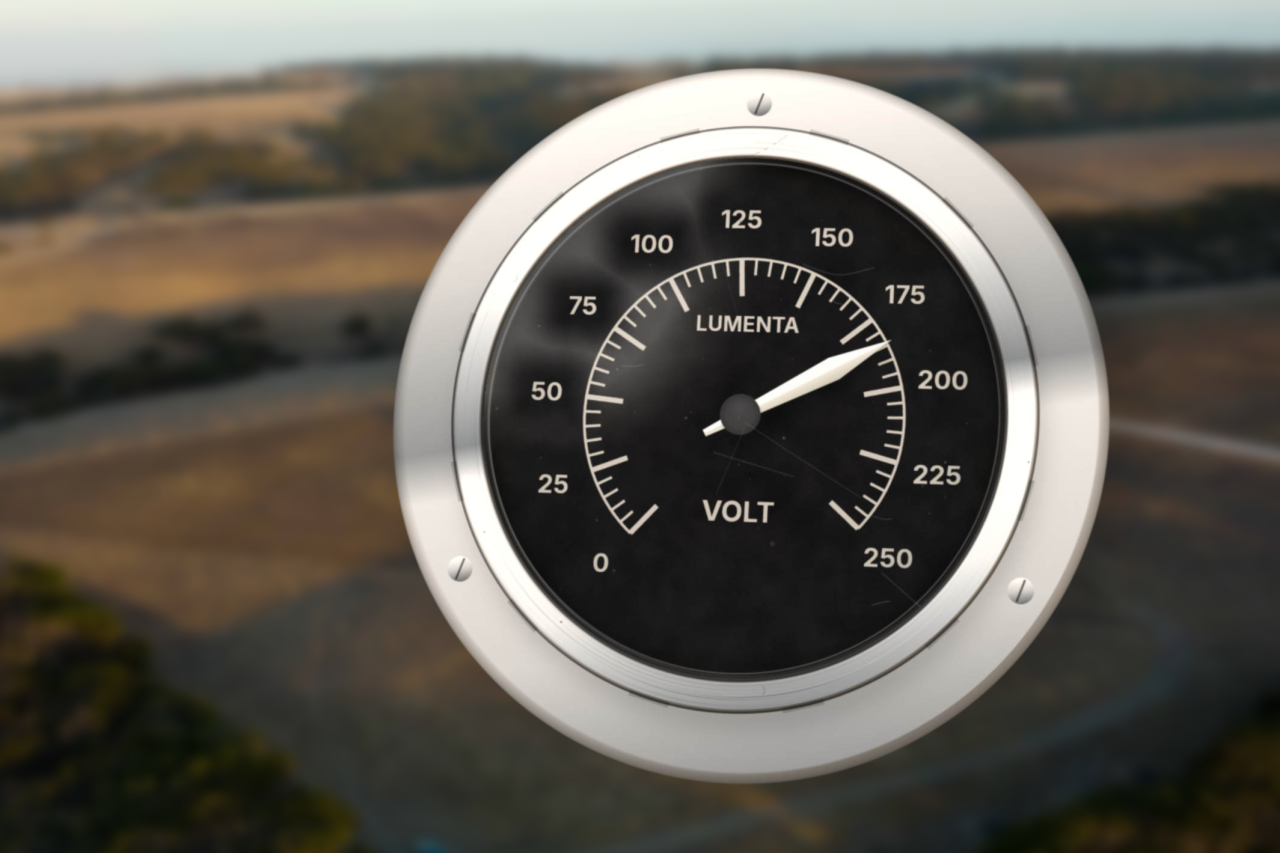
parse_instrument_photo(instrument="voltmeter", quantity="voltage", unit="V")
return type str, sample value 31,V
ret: 185,V
